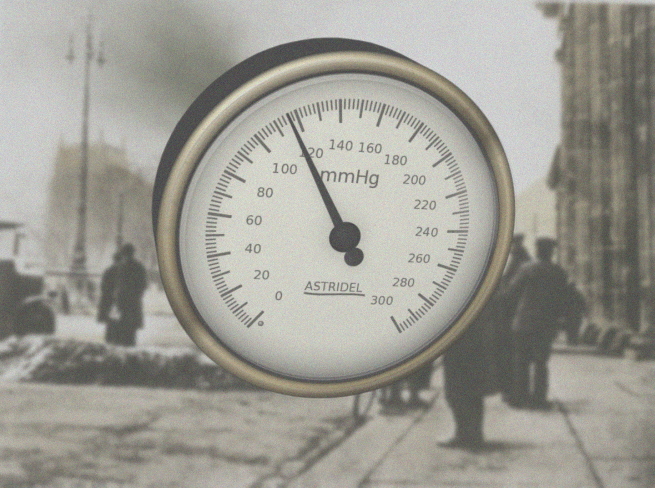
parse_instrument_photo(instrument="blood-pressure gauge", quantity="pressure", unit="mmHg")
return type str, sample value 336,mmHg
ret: 116,mmHg
